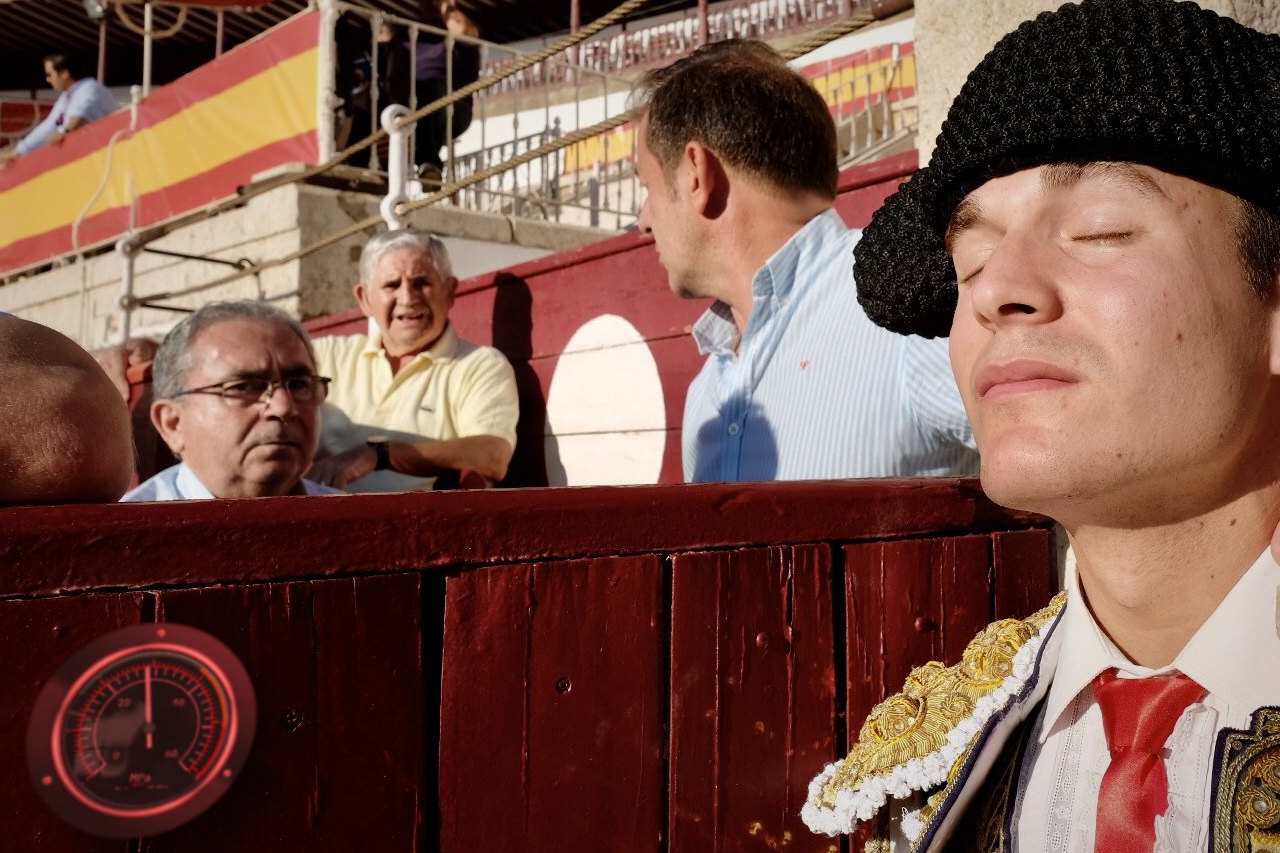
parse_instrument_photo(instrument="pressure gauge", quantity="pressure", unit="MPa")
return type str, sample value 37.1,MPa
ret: 28,MPa
